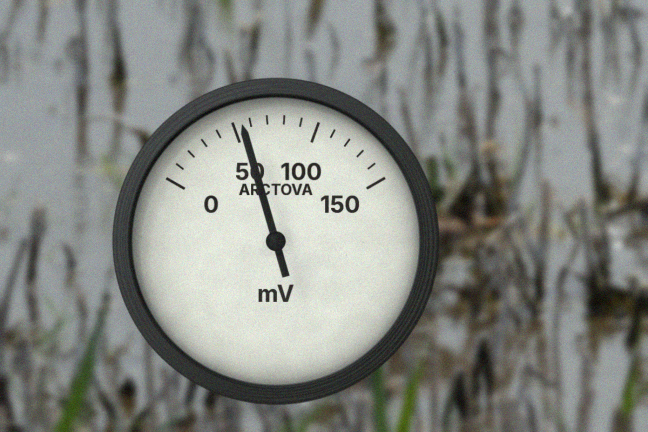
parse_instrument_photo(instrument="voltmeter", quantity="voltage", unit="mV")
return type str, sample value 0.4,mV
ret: 55,mV
